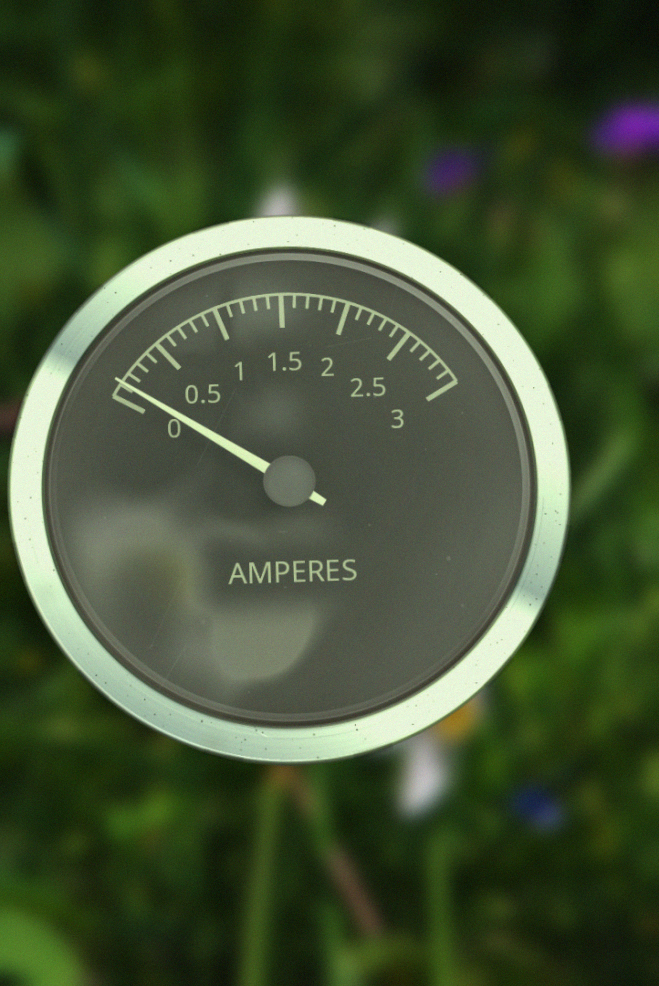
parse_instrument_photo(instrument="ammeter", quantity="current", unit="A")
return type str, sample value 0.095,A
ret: 0.1,A
